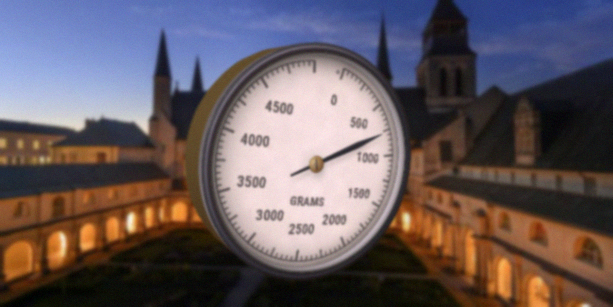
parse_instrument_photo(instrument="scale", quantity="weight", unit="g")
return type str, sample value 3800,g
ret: 750,g
